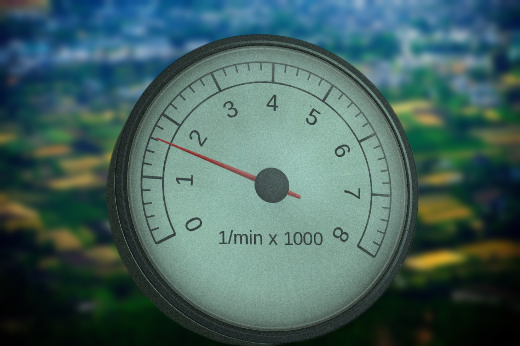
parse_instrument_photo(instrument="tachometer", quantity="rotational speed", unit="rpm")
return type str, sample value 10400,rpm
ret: 1600,rpm
